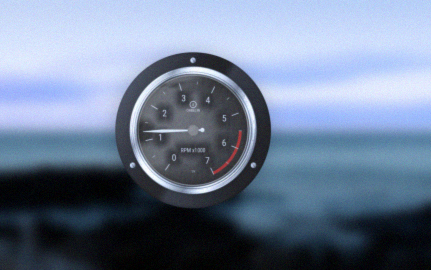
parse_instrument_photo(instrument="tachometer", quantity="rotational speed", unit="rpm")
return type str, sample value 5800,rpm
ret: 1250,rpm
